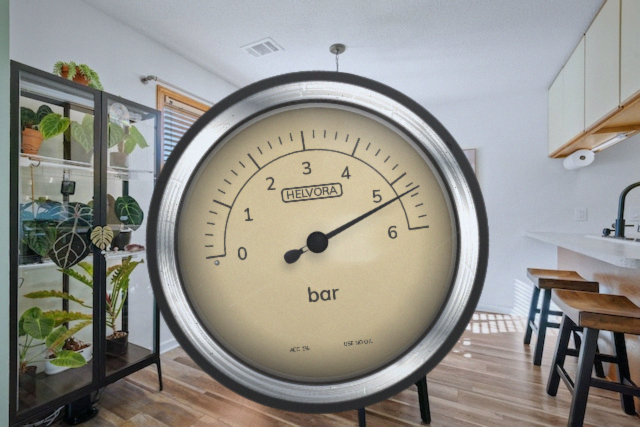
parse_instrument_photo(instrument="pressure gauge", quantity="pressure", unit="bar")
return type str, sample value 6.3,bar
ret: 5.3,bar
